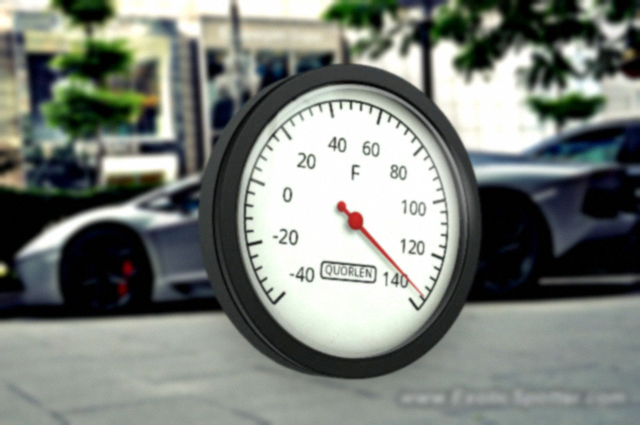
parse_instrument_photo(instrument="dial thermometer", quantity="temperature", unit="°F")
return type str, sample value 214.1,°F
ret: 136,°F
